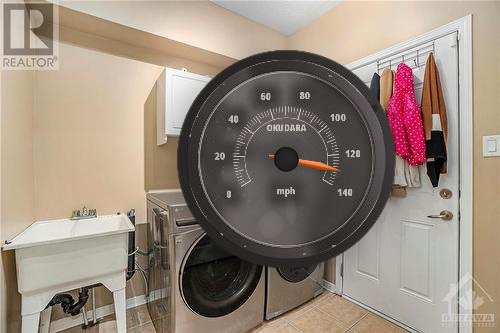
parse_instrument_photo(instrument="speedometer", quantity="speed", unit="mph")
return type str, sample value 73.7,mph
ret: 130,mph
